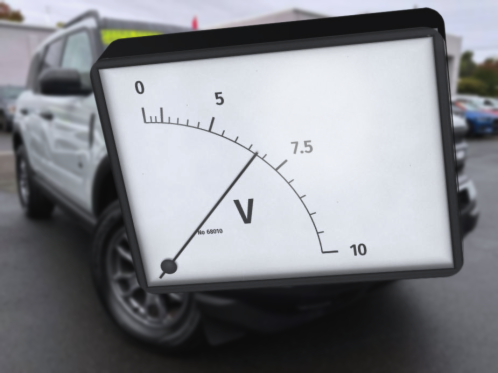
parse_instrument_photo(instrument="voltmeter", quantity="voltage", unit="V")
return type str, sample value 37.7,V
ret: 6.75,V
